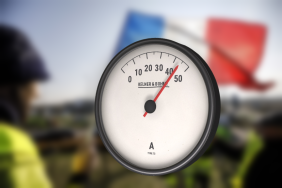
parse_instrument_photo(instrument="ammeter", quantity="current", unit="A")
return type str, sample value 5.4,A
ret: 45,A
